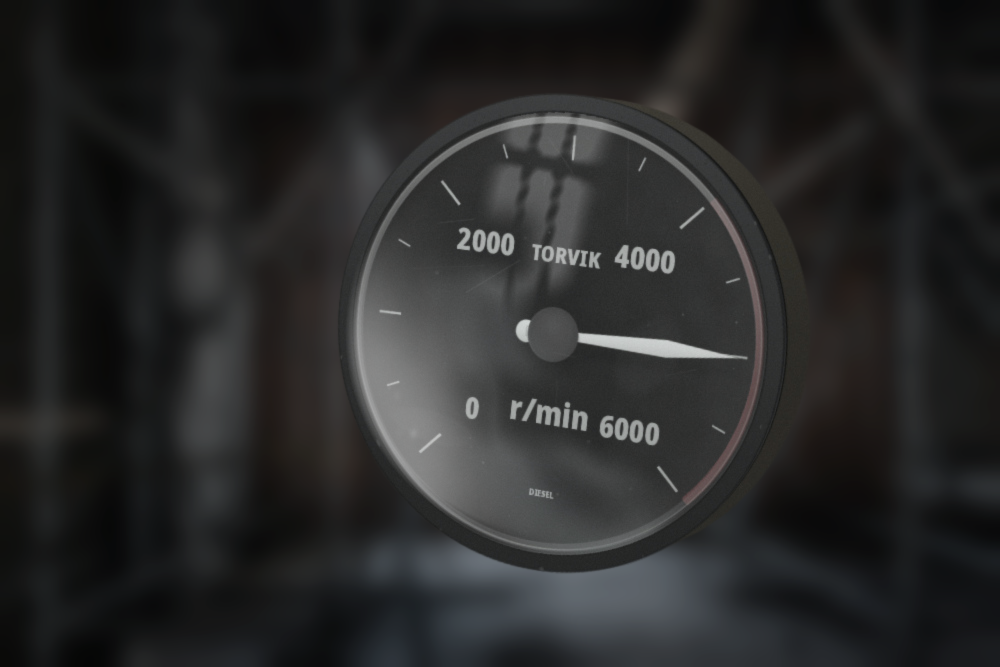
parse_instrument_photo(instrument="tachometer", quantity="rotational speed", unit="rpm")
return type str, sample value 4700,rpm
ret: 5000,rpm
